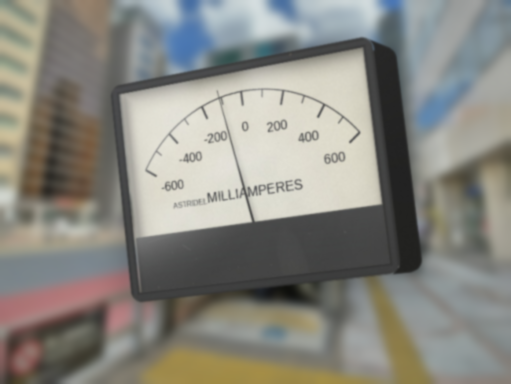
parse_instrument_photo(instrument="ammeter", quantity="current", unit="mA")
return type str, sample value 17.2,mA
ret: -100,mA
